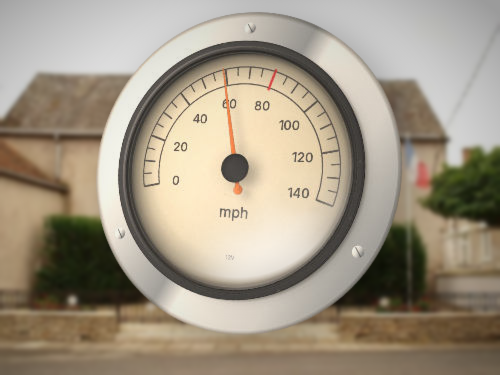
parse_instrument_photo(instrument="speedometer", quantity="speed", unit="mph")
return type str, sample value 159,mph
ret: 60,mph
